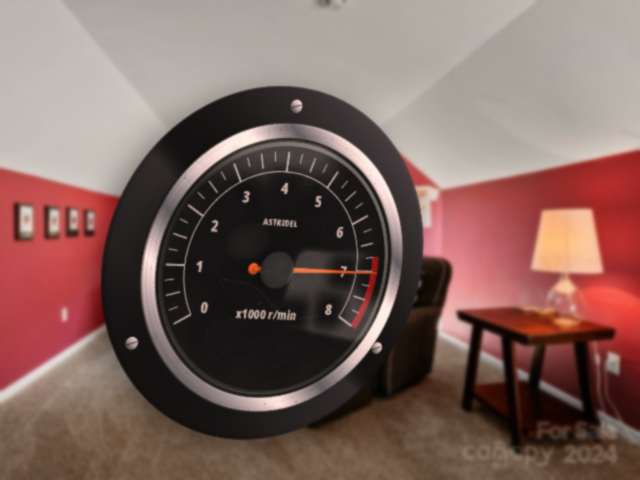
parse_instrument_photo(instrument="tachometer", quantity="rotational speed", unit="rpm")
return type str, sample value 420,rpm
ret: 7000,rpm
